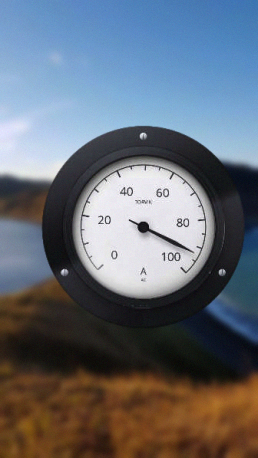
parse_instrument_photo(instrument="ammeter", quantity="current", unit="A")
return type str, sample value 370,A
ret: 92.5,A
